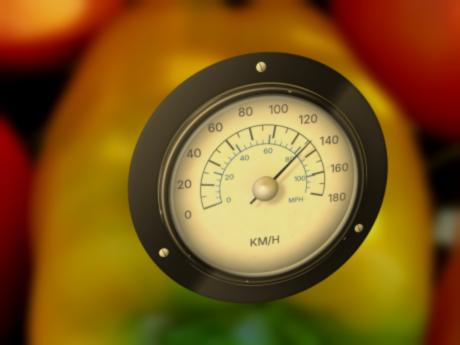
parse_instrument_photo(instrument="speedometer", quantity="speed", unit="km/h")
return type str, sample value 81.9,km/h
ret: 130,km/h
